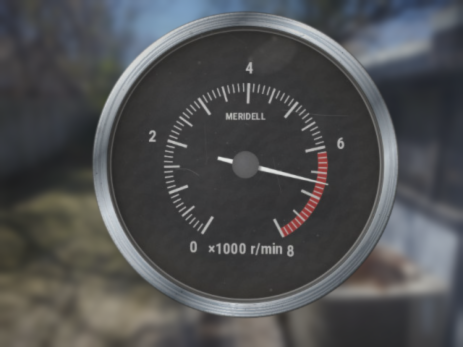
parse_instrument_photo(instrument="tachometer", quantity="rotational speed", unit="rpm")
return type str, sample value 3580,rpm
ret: 6700,rpm
